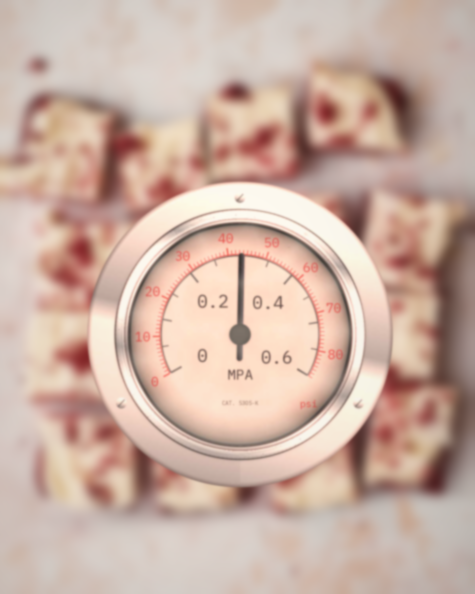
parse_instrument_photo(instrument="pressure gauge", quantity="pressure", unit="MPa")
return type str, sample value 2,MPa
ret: 0.3,MPa
